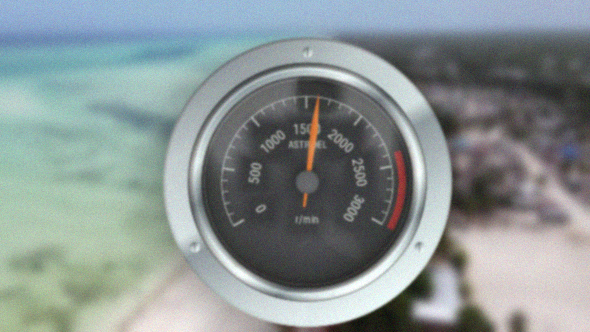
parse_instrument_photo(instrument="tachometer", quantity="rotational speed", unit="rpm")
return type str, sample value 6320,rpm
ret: 1600,rpm
